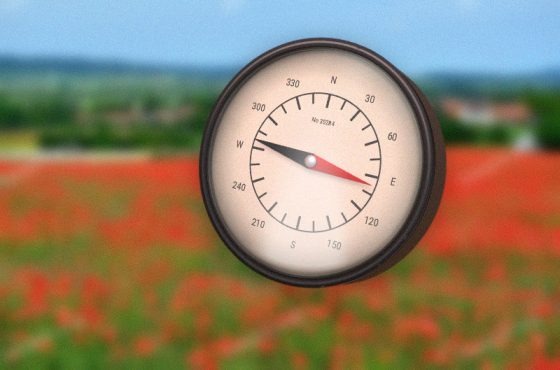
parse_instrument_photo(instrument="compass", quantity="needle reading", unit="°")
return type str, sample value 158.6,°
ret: 97.5,°
